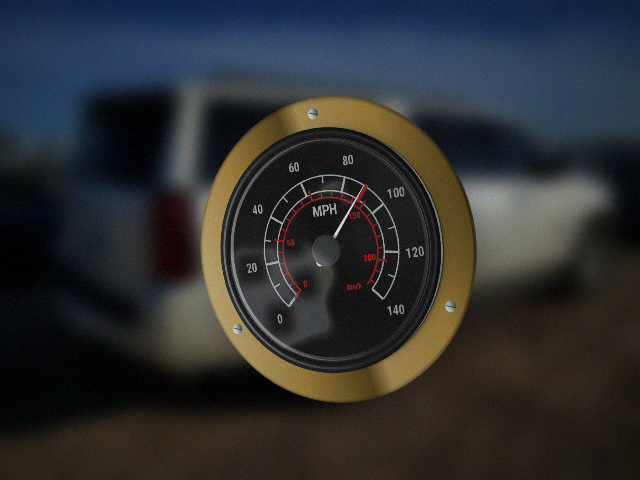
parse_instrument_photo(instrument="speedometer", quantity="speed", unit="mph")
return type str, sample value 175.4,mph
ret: 90,mph
